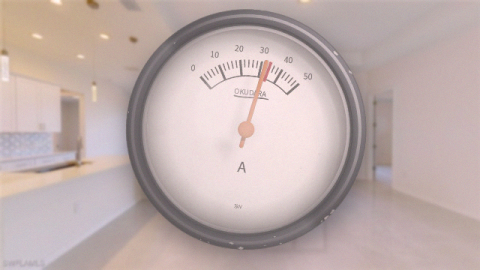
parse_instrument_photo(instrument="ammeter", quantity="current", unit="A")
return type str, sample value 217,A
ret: 32,A
